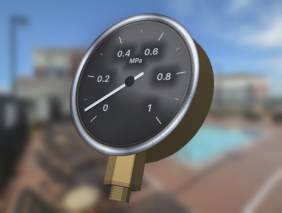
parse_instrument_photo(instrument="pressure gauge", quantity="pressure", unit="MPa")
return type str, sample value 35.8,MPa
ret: 0.05,MPa
